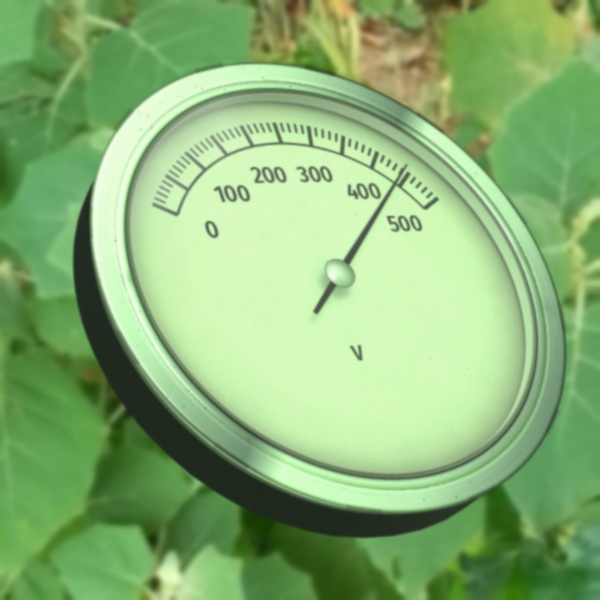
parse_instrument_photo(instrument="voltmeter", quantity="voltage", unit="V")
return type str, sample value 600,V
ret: 440,V
